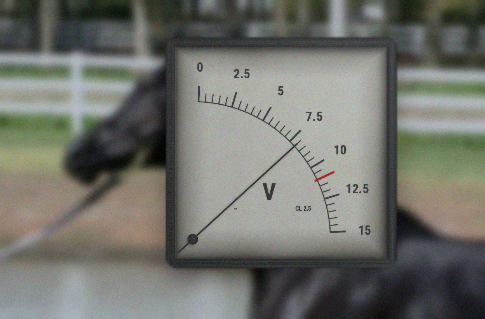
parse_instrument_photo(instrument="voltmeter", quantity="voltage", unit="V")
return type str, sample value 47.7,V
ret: 8,V
